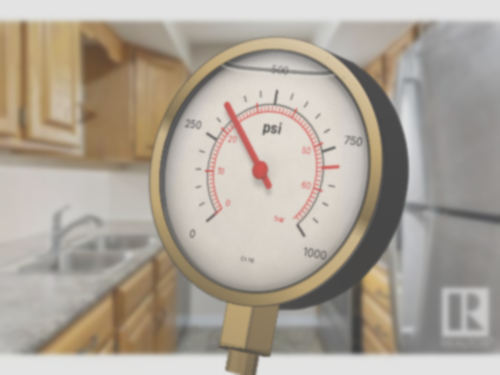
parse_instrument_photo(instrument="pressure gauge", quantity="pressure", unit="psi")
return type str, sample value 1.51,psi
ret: 350,psi
